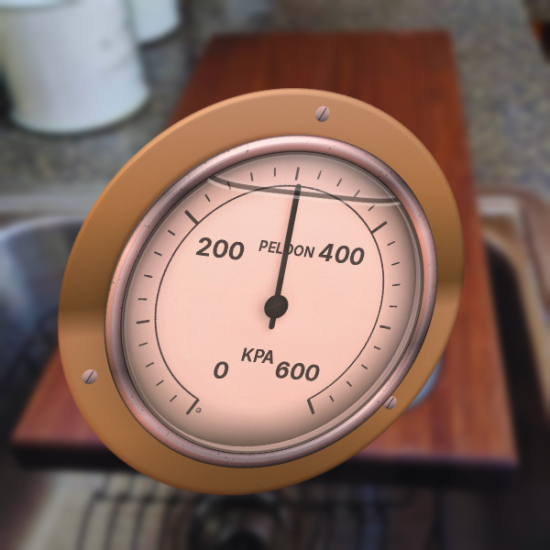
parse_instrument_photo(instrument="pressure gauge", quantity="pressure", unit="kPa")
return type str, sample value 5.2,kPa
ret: 300,kPa
